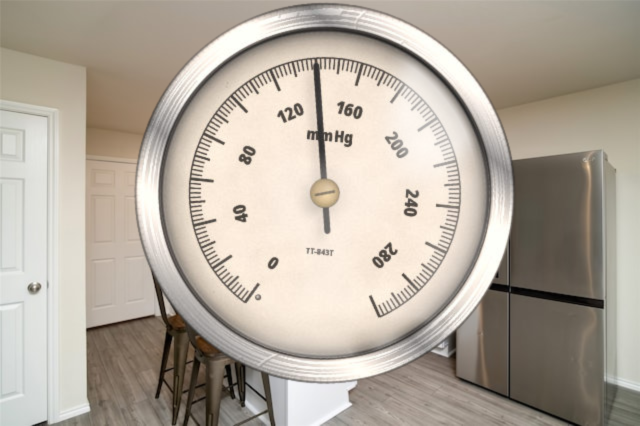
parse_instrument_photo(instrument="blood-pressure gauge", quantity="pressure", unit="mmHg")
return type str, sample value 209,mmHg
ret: 140,mmHg
